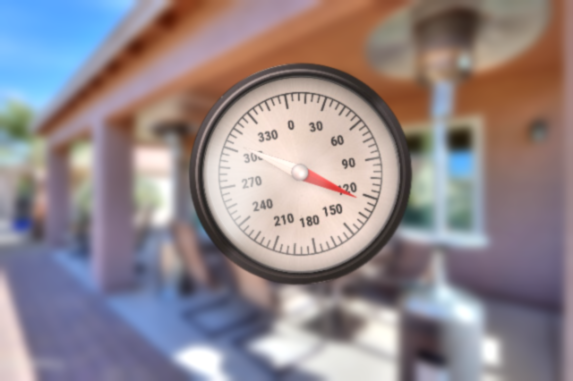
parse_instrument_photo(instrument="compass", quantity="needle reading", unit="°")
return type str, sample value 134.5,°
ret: 125,°
